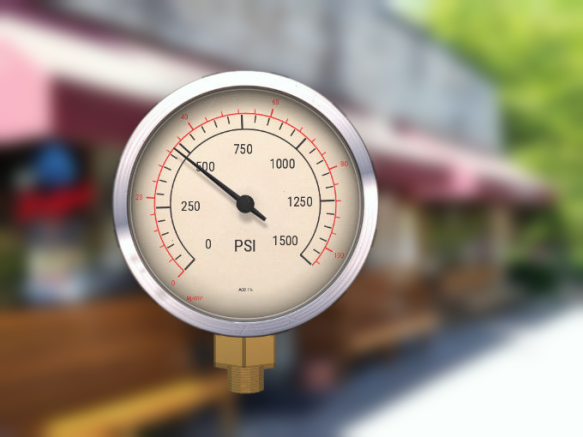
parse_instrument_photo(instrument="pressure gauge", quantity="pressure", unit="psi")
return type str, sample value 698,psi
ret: 475,psi
